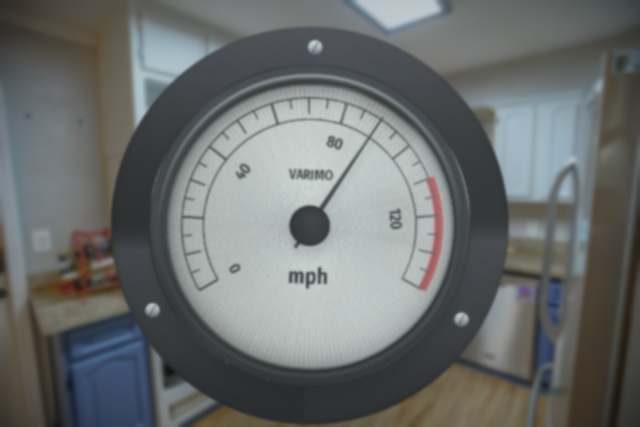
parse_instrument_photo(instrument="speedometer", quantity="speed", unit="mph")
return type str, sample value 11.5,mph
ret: 90,mph
